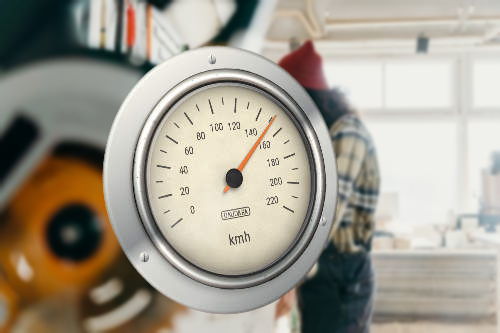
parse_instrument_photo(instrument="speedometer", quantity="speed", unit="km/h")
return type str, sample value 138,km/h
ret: 150,km/h
